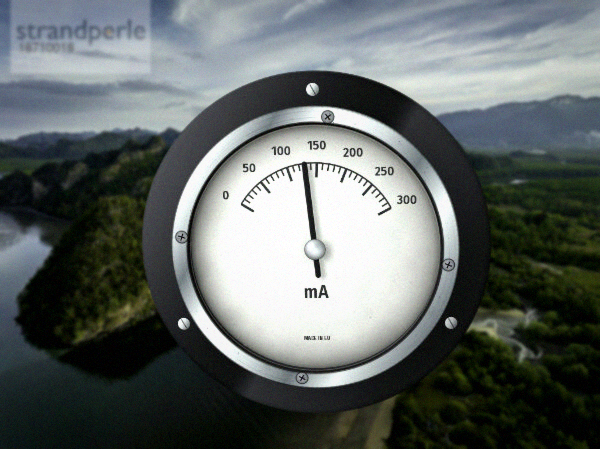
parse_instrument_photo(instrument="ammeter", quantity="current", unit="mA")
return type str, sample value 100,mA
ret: 130,mA
